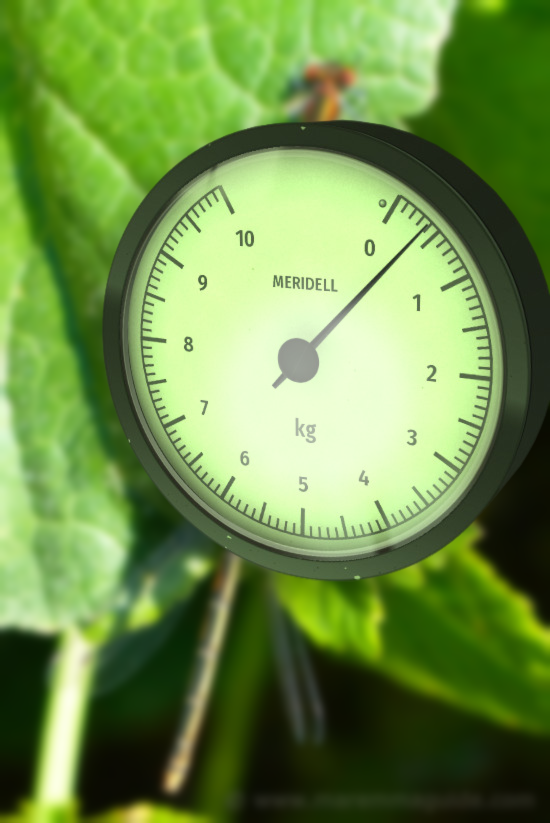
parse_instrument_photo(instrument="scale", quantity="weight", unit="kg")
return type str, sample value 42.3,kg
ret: 0.4,kg
